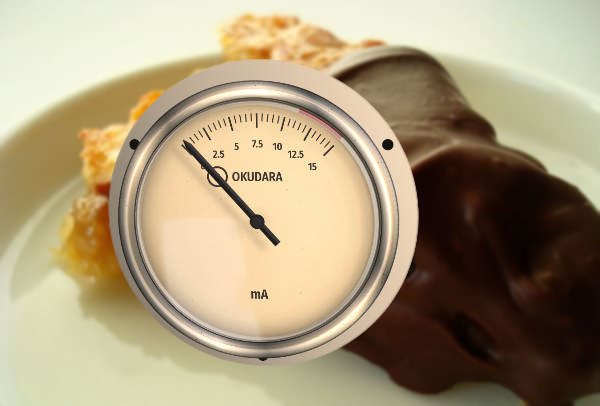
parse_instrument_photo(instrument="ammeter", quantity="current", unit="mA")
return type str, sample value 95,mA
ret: 0.5,mA
